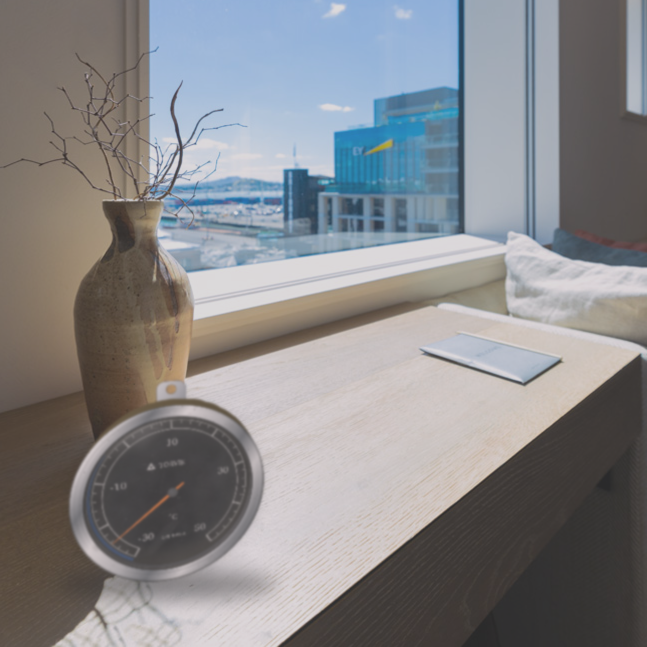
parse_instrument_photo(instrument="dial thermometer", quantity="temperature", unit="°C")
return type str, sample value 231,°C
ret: -24,°C
